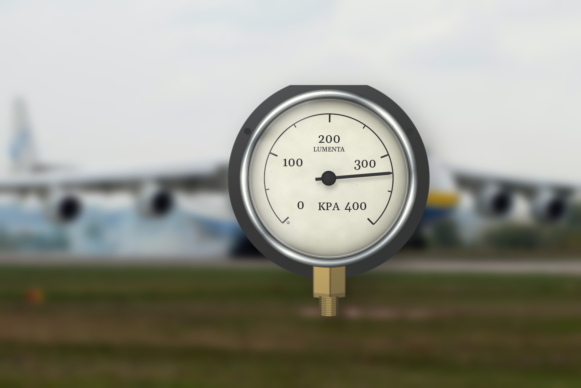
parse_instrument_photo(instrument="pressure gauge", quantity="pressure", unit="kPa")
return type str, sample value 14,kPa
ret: 325,kPa
